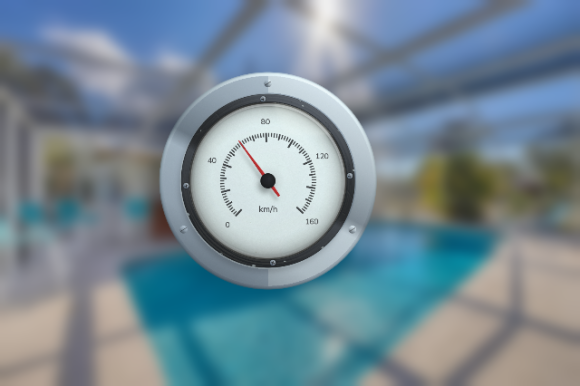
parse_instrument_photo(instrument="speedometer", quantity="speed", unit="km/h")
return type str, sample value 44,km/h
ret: 60,km/h
